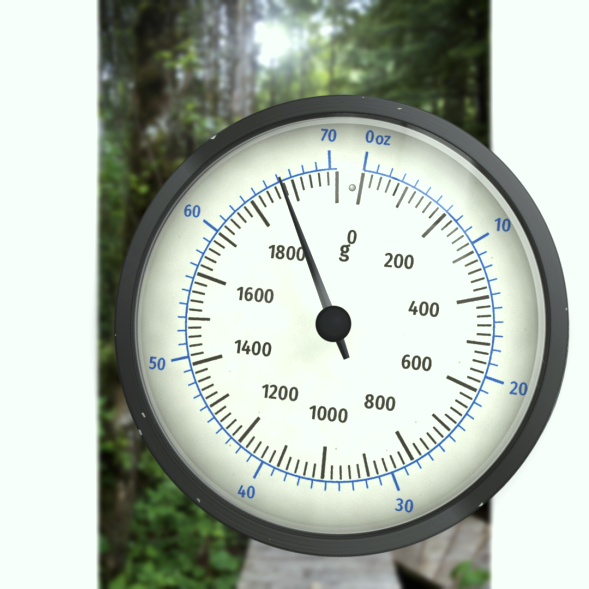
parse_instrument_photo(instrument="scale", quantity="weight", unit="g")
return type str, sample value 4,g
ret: 1880,g
